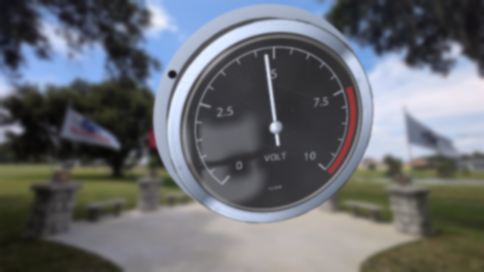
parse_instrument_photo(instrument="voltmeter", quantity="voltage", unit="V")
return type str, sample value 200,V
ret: 4.75,V
